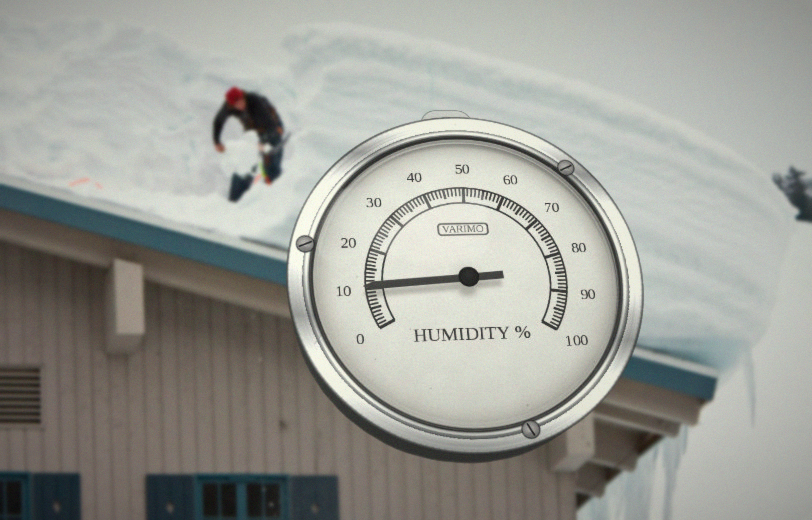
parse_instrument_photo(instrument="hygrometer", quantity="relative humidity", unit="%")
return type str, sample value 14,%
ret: 10,%
